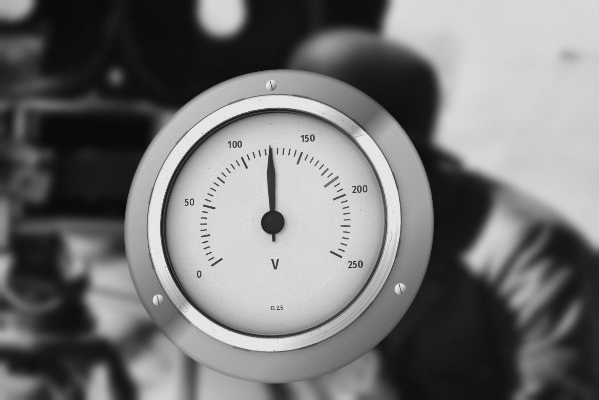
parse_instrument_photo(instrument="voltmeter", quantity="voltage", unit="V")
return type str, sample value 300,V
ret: 125,V
